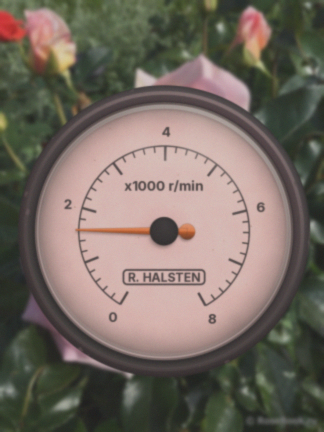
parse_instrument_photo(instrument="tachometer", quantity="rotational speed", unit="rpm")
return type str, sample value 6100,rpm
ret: 1600,rpm
